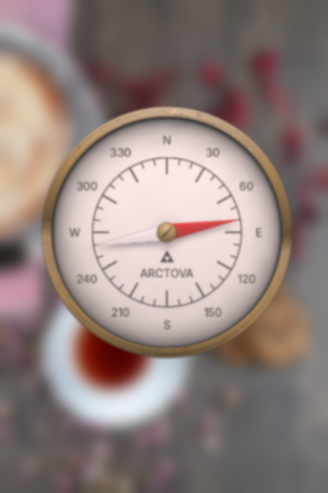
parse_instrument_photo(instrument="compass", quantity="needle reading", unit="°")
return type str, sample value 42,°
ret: 80,°
